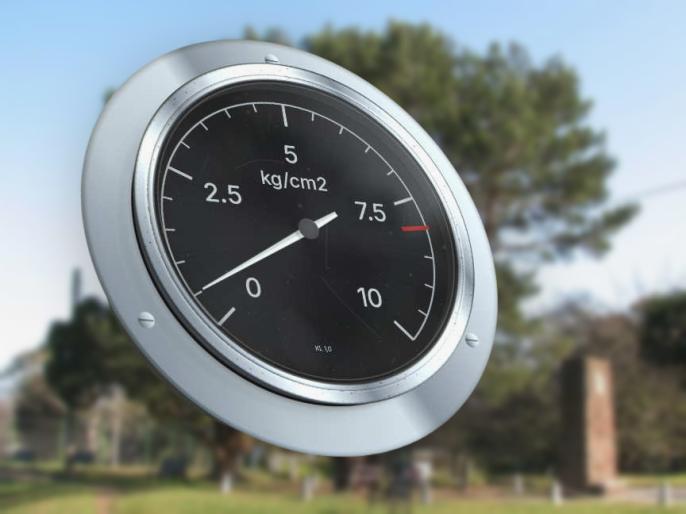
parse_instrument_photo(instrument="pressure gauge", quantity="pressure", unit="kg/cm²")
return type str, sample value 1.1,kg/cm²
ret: 0.5,kg/cm²
